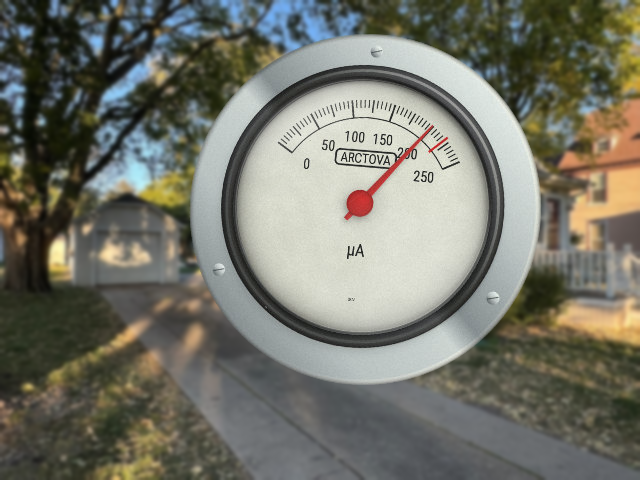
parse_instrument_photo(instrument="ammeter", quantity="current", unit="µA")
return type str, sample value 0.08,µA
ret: 200,µA
